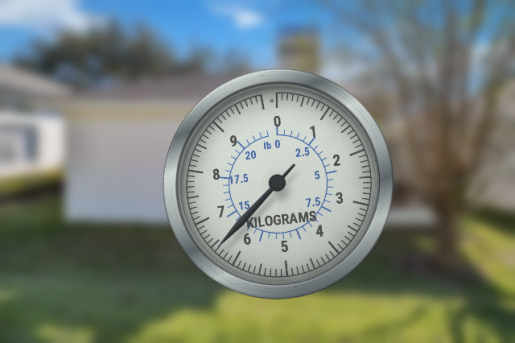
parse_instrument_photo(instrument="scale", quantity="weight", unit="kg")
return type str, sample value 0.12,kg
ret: 6.4,kg
